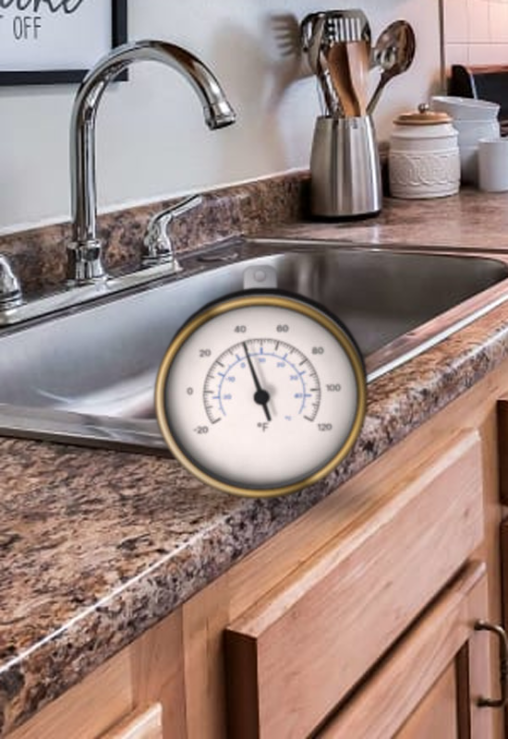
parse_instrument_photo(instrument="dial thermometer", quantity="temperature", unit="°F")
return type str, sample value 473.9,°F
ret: 40,°F
